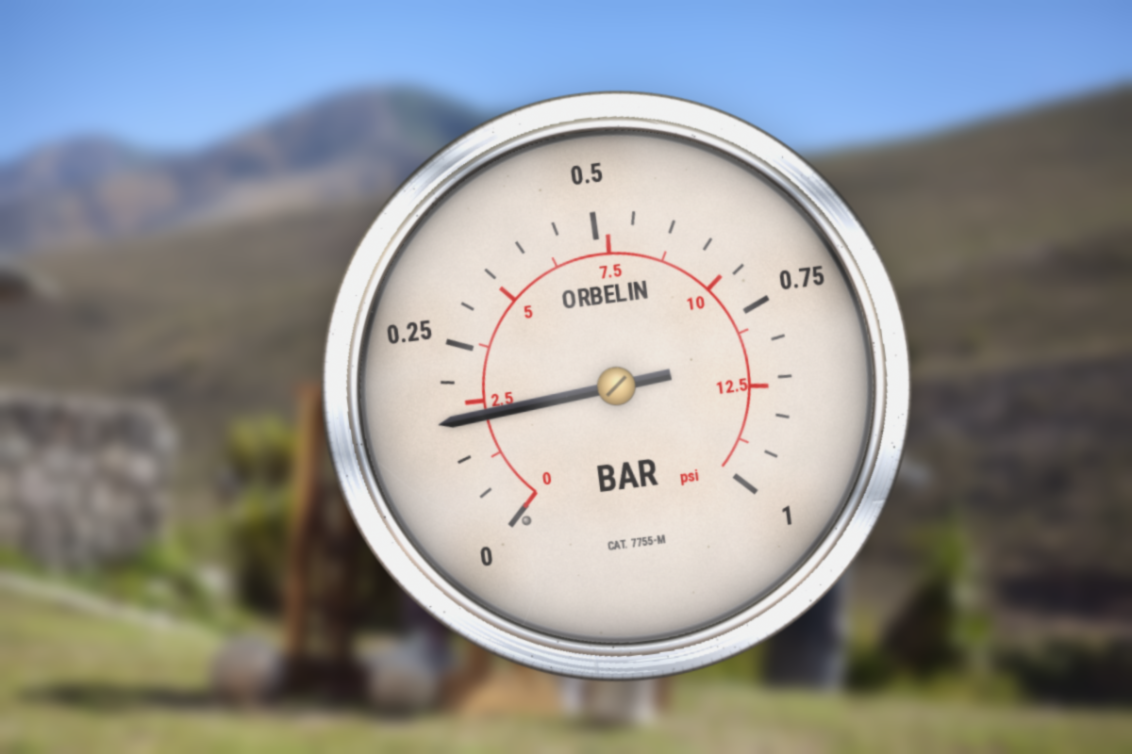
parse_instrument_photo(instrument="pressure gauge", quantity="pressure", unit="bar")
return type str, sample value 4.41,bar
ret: 0.15,bar
